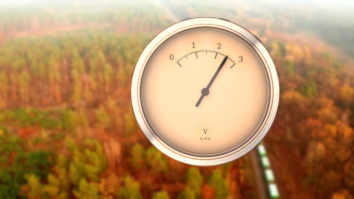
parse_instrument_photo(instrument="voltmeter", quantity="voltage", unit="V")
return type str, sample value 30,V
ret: 2.5,V
